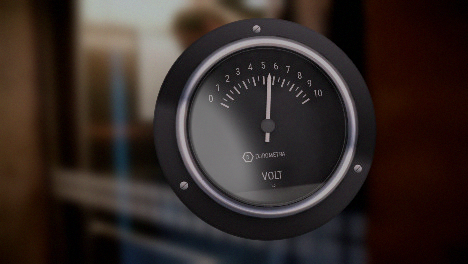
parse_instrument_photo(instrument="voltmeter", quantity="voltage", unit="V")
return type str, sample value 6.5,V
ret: 5.5,V
